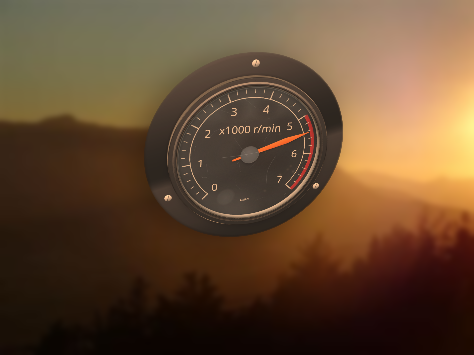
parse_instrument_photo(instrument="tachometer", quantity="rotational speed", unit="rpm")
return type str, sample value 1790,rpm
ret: 5400,rpm
